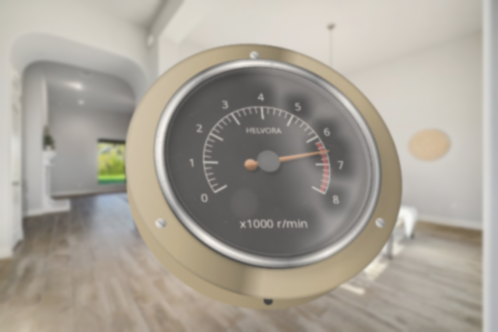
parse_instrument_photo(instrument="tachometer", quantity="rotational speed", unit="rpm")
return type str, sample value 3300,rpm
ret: 6600,rpm
